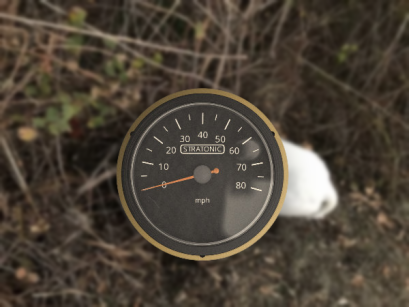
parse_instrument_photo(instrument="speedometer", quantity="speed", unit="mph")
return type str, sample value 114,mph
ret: 0,mph
